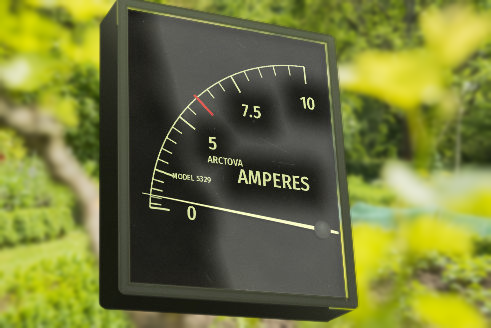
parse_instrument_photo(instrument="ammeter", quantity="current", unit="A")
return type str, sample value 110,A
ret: 1,A
